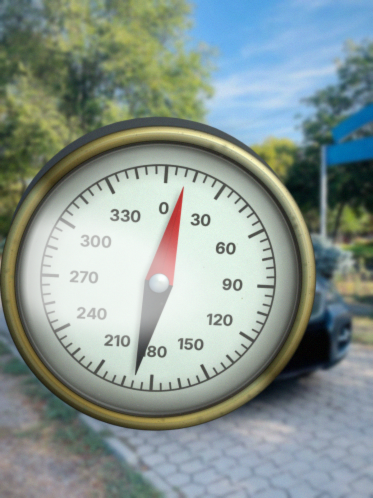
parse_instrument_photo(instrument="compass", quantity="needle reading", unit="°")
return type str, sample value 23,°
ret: 10,°
